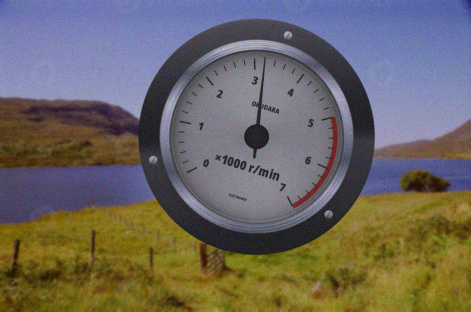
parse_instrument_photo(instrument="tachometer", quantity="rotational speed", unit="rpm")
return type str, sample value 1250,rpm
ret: 3200,rpm
